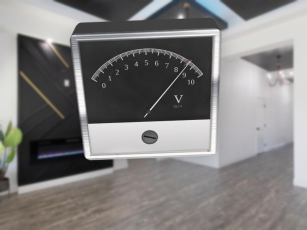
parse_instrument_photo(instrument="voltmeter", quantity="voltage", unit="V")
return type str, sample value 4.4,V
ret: 8.5,V
